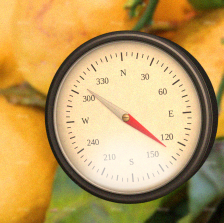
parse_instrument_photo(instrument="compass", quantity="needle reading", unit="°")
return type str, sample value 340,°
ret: 130,°
